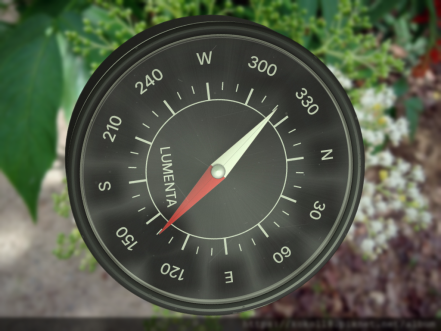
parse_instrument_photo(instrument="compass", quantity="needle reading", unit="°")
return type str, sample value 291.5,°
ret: 140,°
